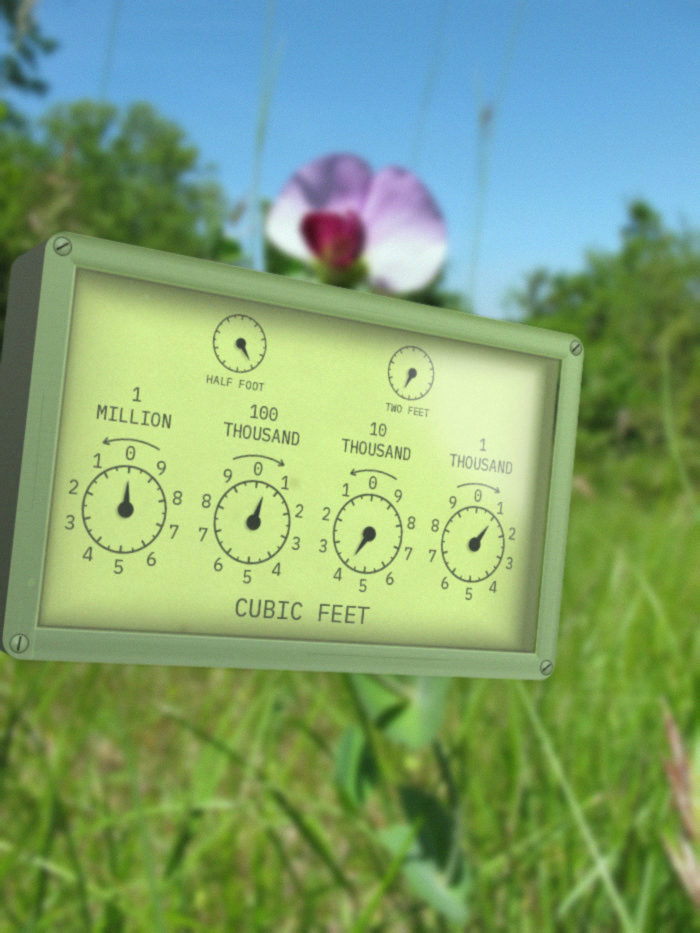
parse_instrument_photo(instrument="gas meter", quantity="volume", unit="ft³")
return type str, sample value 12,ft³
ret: 4100,ft³
